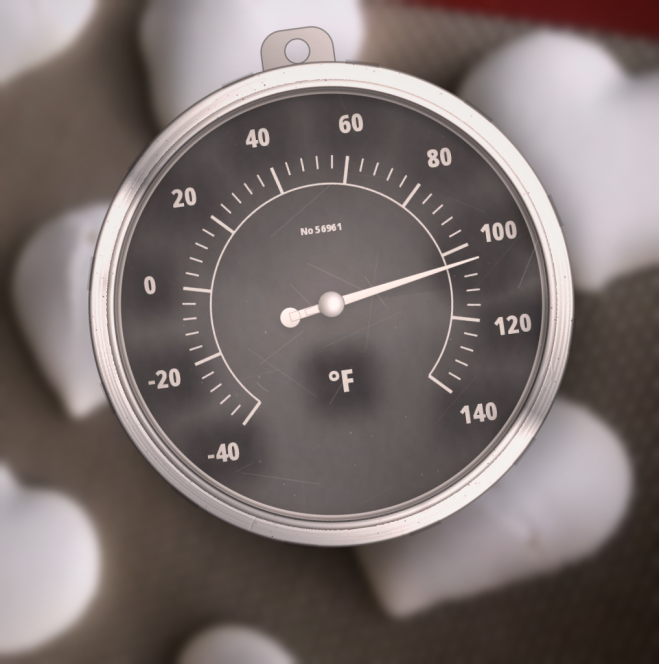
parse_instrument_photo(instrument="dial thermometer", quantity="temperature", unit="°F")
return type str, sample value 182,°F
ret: 104,°F
